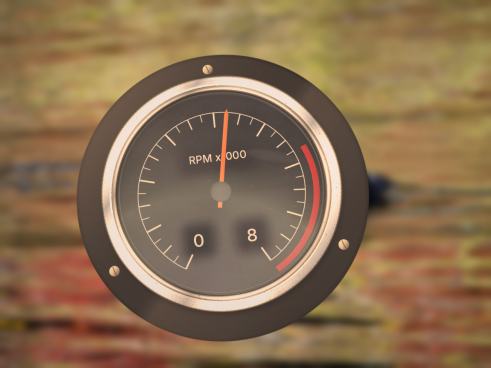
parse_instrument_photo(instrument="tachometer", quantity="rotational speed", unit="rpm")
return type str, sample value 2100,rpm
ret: 4250,rpm
